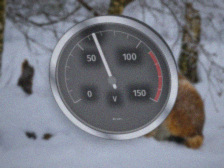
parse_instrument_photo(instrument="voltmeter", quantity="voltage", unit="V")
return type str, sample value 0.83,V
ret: 65,V
